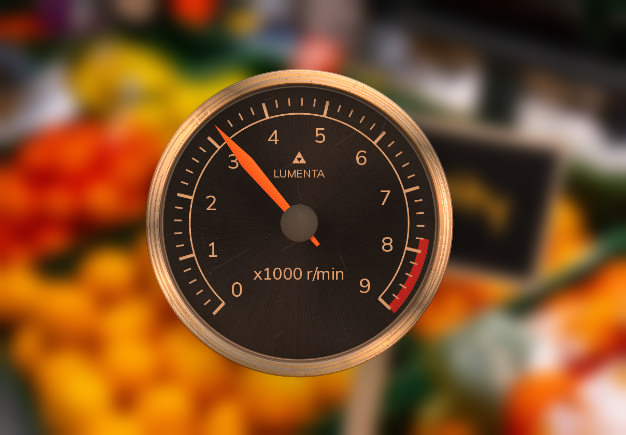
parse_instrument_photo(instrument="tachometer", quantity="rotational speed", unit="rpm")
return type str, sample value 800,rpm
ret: 3200,rpm
